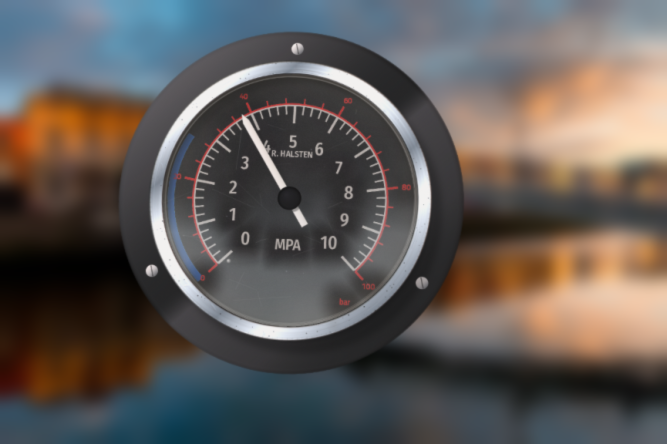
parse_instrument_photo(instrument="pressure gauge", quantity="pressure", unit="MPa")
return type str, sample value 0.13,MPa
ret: 3.8,MPa
